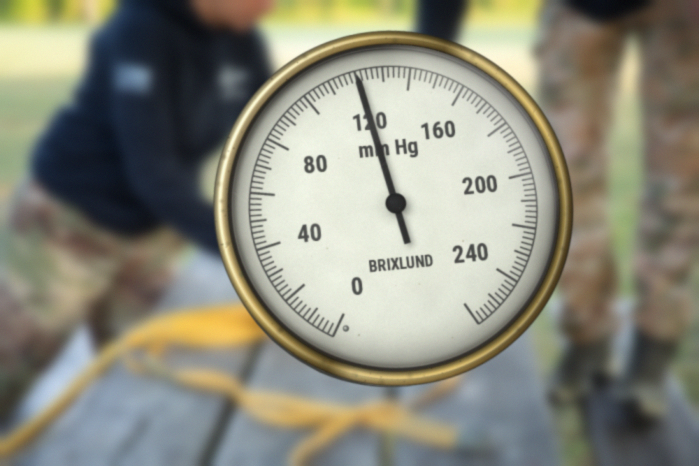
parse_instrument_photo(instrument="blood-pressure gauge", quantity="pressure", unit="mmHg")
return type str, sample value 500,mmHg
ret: 120,mmHg
